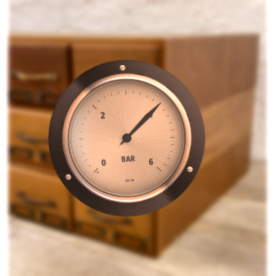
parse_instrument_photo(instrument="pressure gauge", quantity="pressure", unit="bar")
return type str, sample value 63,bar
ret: 4,bar
